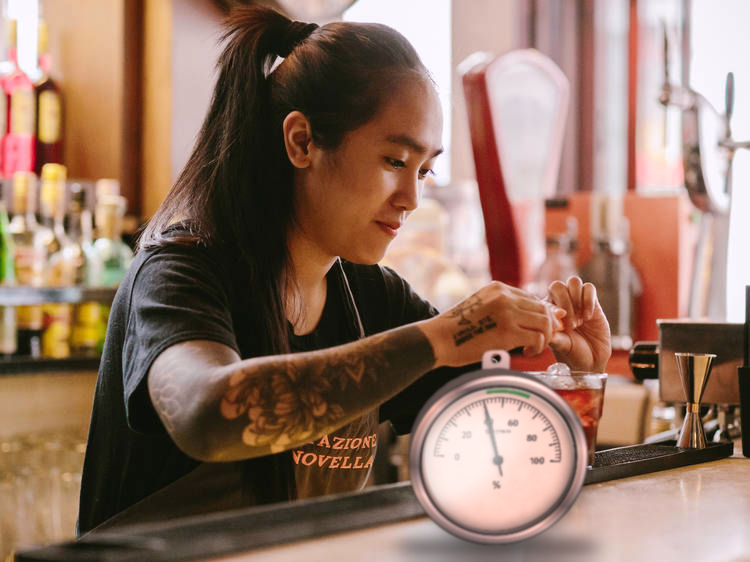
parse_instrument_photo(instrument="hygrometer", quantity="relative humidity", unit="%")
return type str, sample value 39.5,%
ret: 40,%
